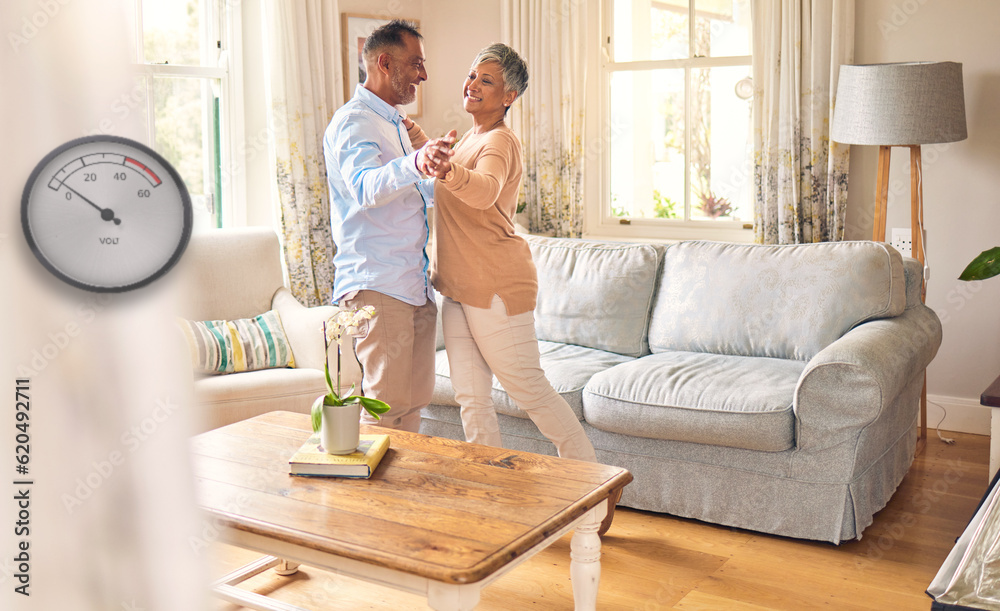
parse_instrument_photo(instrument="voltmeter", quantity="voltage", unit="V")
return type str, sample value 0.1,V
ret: 5,V
